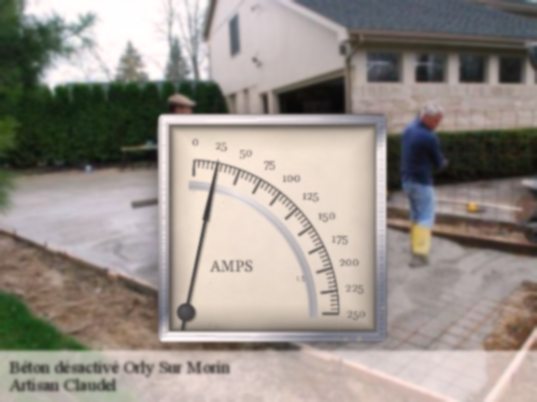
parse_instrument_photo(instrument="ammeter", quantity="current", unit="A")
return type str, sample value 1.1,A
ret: 25,A
